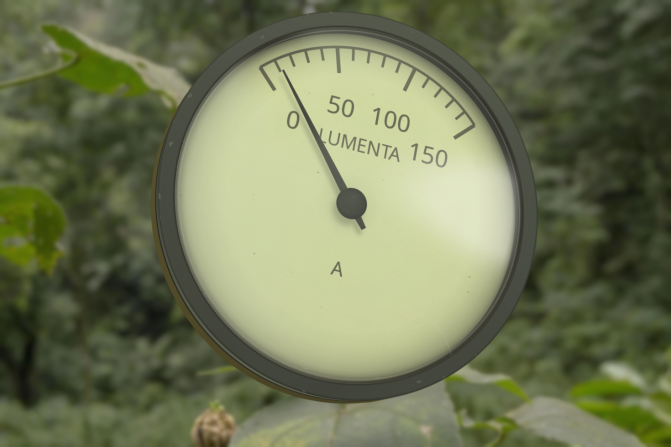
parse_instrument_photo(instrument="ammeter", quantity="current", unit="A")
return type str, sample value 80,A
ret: 10,A
